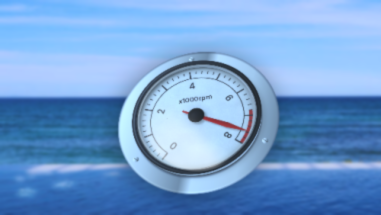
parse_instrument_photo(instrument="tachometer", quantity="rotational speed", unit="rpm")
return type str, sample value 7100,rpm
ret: 7600,rpm
